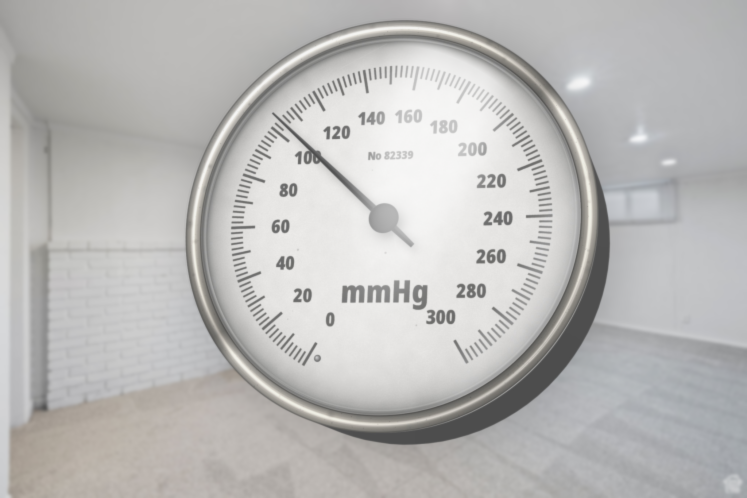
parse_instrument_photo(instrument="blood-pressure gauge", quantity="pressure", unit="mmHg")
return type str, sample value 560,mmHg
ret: 104,mmHg
